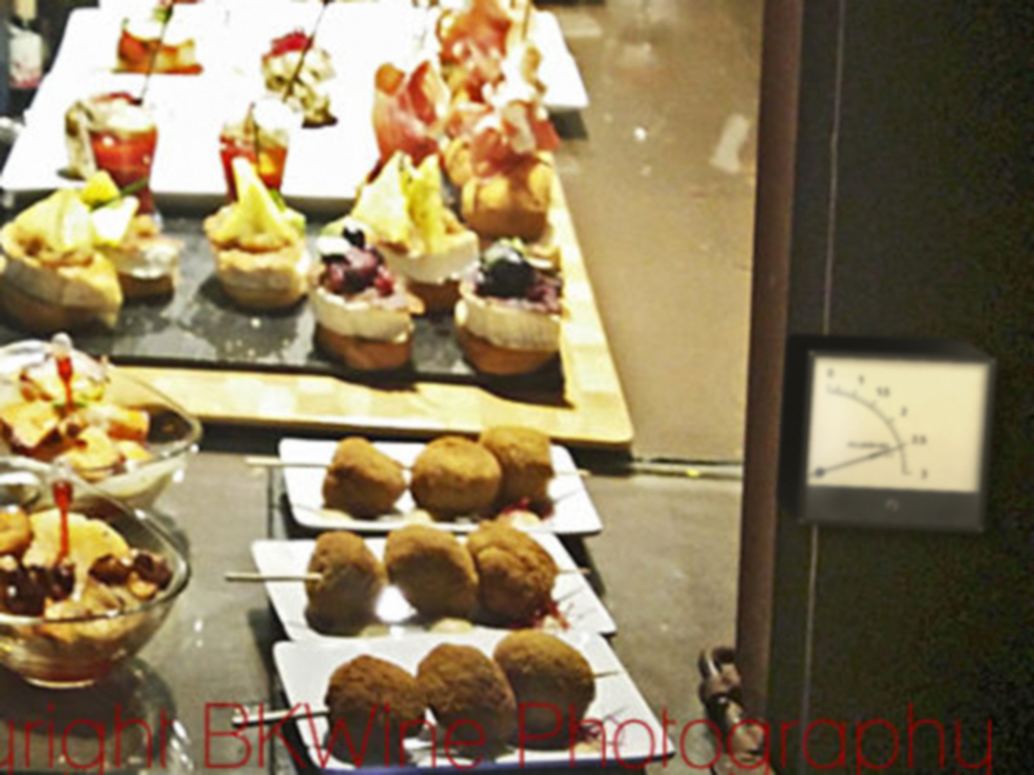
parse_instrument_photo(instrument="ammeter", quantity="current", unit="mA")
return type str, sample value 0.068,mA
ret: 2.5,mA
